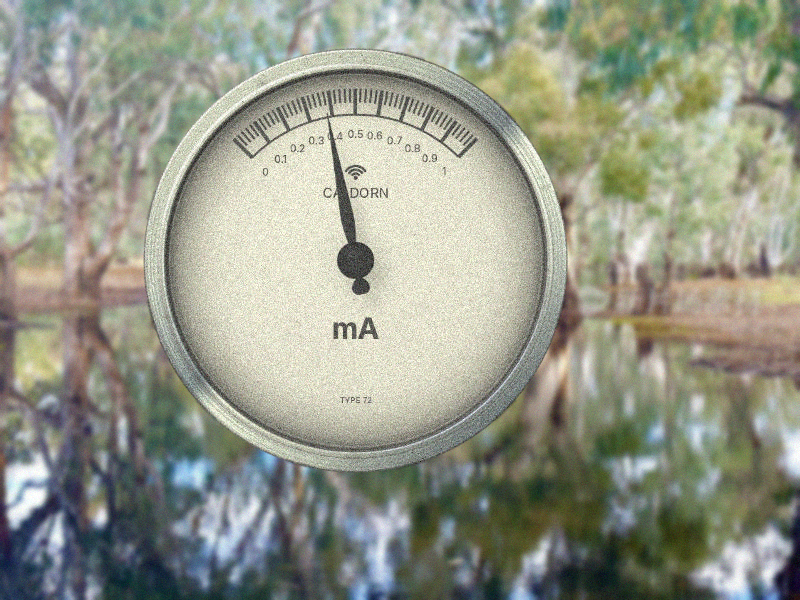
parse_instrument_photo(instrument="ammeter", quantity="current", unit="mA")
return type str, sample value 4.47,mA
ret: 0.38,mA
